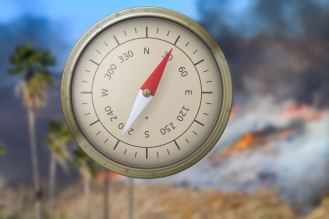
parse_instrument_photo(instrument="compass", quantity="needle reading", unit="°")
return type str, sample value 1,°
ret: 30,°
